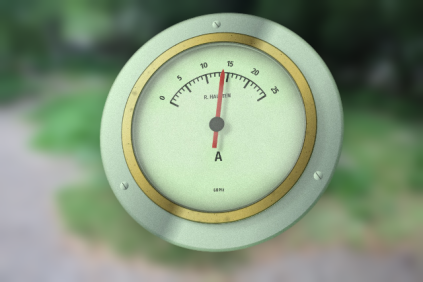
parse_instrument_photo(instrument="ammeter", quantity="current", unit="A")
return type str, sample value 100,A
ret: 14,A
